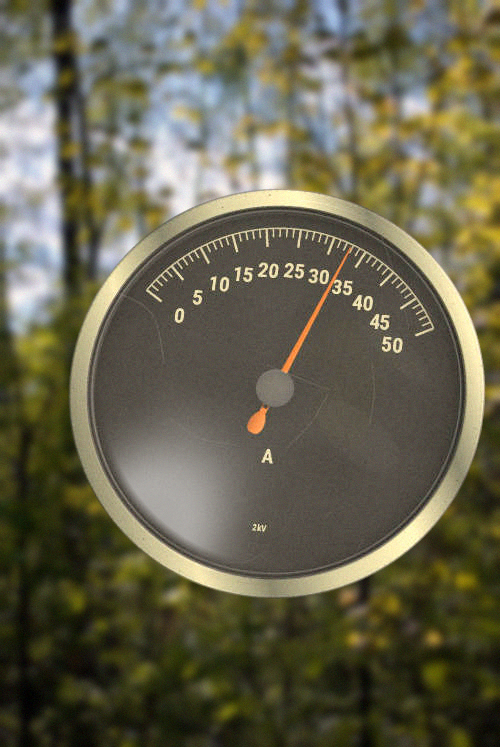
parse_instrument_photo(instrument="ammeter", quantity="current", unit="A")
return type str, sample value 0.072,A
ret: 33,A
